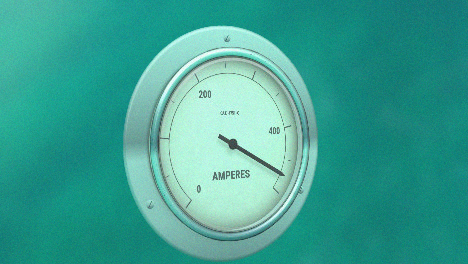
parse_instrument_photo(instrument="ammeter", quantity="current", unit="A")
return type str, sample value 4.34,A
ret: 475,A
